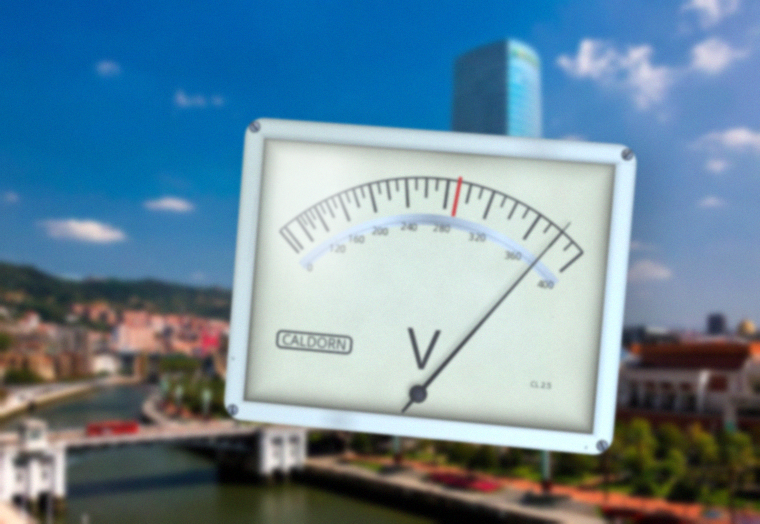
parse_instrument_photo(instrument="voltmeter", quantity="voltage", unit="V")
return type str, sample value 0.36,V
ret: 380,V
